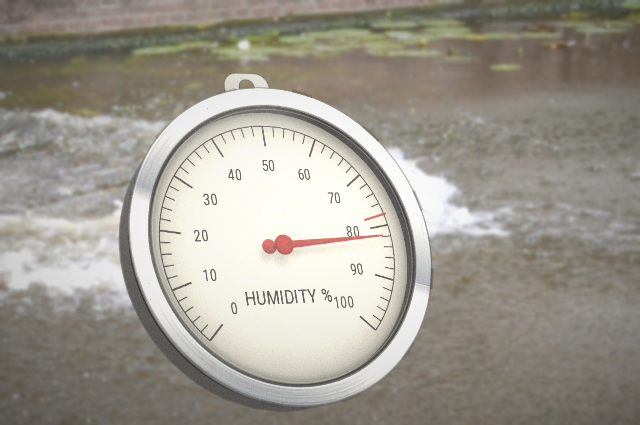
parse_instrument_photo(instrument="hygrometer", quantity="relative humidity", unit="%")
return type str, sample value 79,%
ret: 82,%
